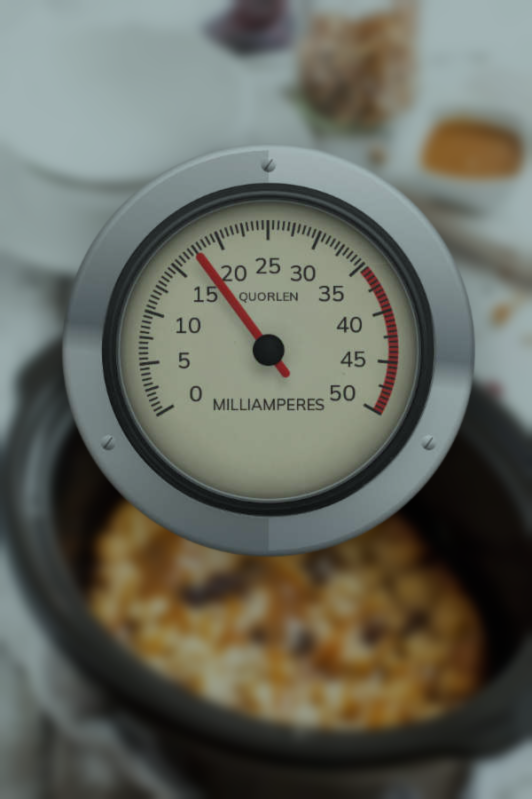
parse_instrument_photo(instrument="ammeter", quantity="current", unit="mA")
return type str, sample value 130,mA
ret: 17.5,mA
